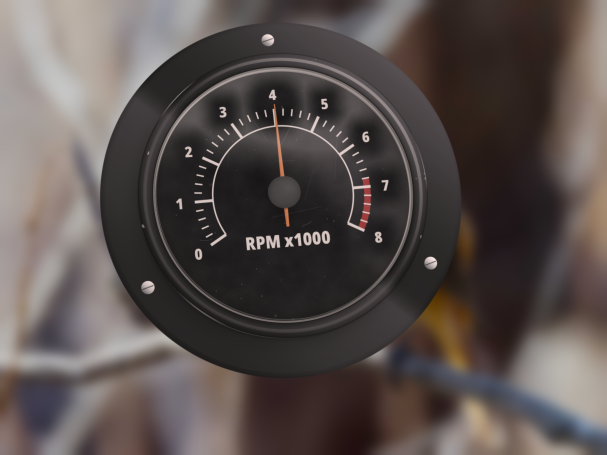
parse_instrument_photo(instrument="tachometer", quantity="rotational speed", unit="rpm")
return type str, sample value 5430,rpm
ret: 4000,rpm
